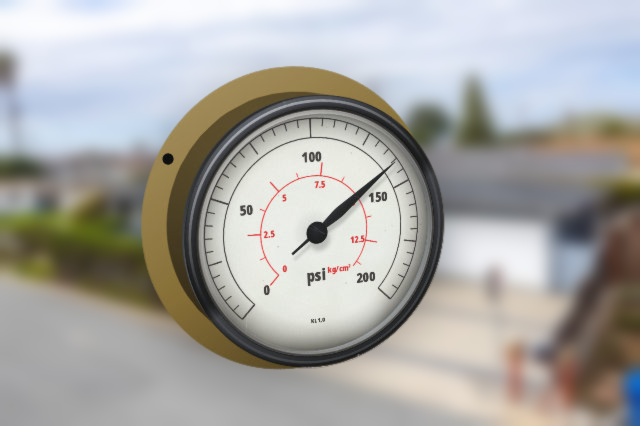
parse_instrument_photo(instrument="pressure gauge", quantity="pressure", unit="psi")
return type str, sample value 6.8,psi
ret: 140,psi
